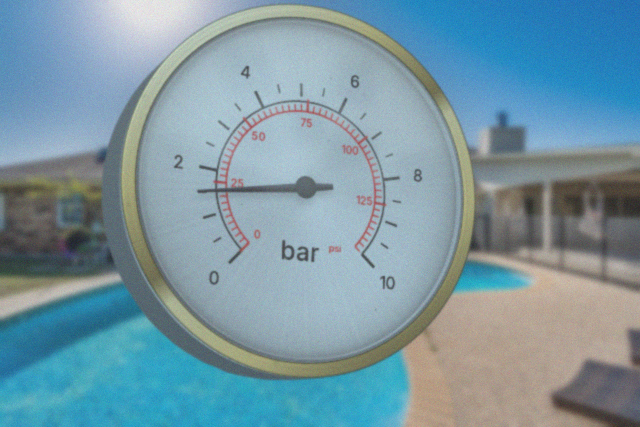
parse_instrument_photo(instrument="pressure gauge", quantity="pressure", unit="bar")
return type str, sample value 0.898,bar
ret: 1.5,bar
